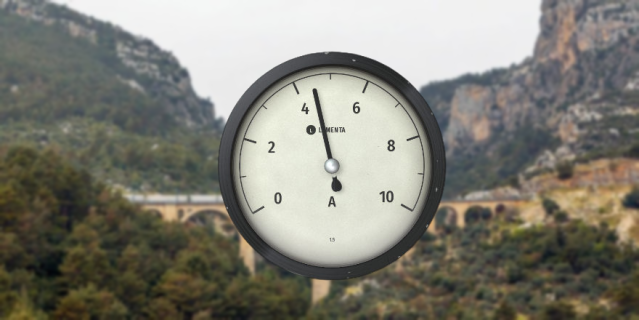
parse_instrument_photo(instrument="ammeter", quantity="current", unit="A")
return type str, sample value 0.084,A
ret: 4.5,A
